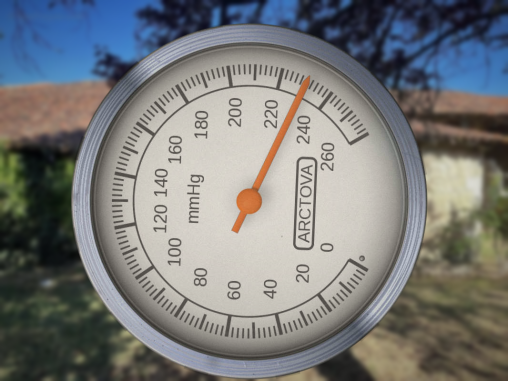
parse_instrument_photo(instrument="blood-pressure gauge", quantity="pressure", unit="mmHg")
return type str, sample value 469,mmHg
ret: 230,mmHg
